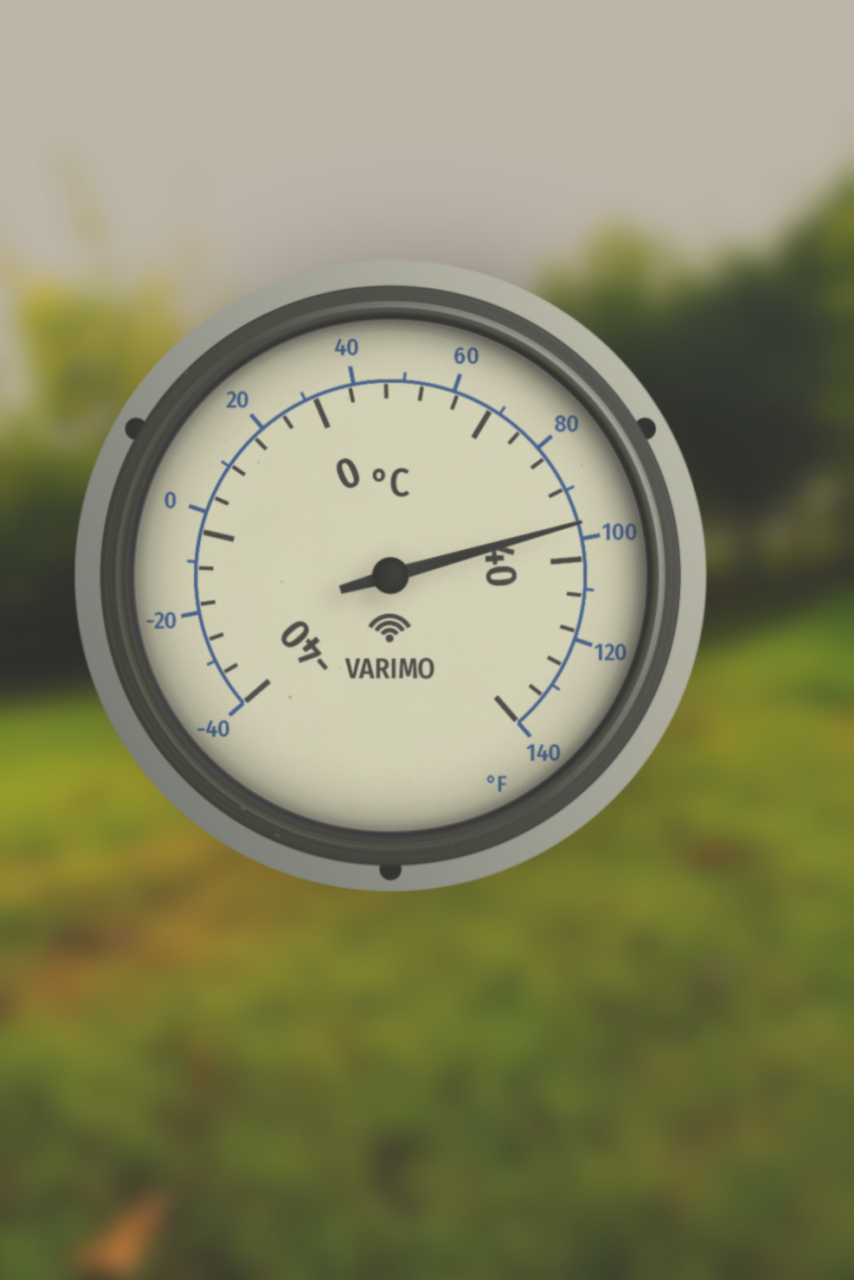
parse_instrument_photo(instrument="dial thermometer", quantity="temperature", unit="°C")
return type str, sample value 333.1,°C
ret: 36,°C
